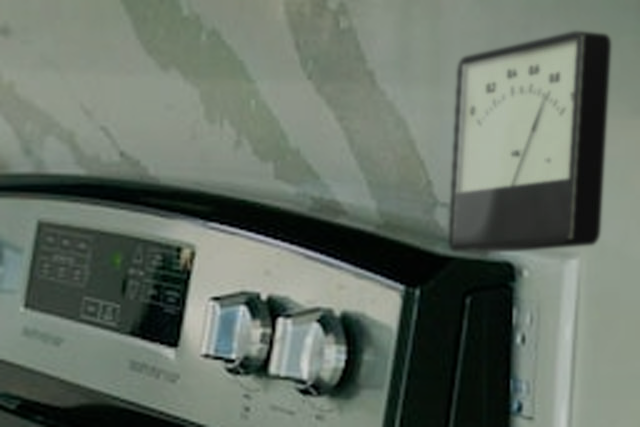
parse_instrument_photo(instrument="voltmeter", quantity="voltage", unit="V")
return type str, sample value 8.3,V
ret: 0.8,V
